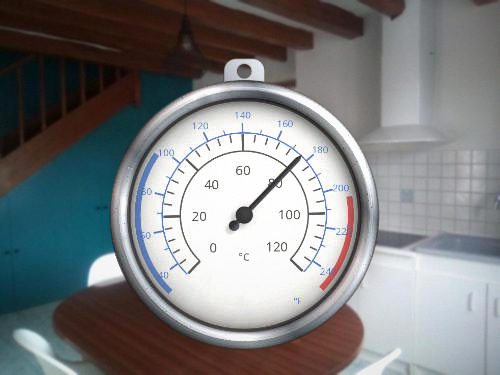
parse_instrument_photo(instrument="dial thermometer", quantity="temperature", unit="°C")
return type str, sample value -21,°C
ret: 80,°C
